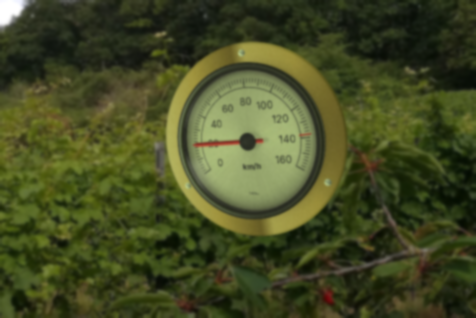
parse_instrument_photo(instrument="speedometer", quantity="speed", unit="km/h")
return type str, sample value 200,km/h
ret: 20,km/h
